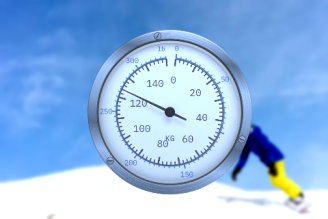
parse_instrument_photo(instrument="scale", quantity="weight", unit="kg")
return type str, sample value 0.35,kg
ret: 124,kg
